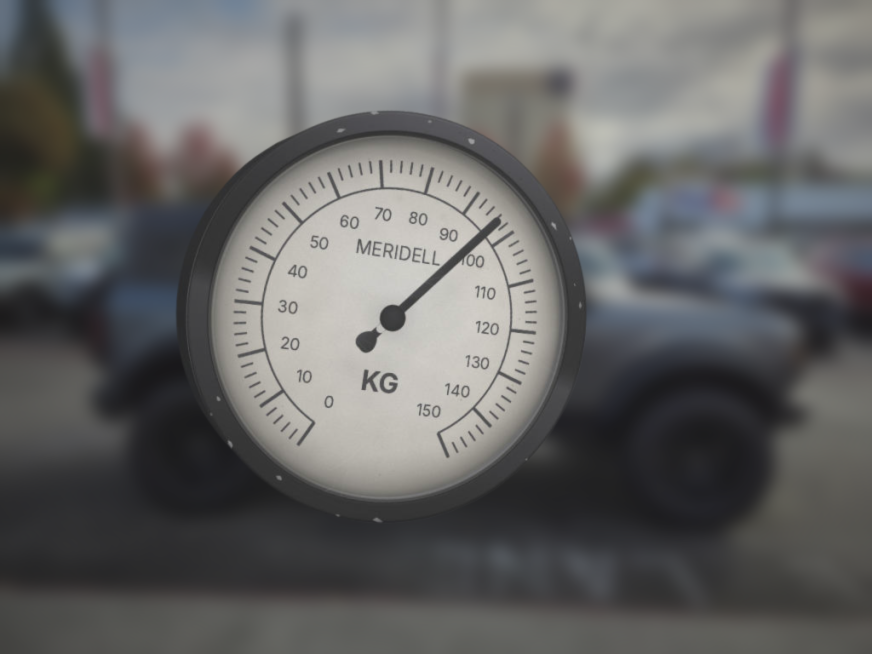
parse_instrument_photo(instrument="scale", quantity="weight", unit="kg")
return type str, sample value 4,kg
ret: 96,kg
